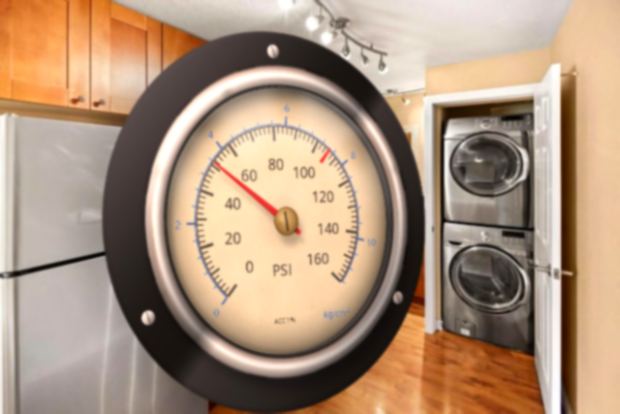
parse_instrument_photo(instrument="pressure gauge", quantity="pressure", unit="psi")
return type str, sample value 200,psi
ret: 50,psi
